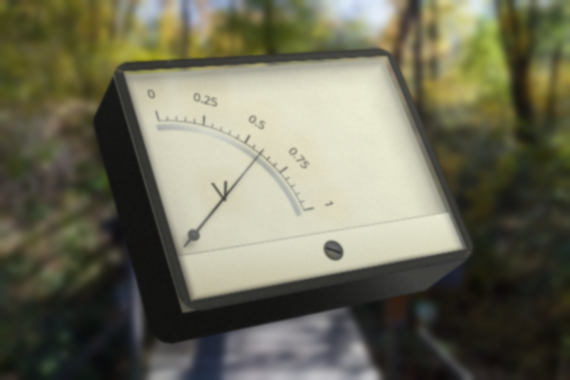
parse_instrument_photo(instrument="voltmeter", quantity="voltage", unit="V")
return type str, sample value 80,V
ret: 0.6,V
